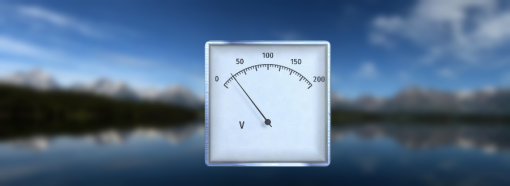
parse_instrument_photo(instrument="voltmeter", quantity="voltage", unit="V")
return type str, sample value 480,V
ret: 25,V
